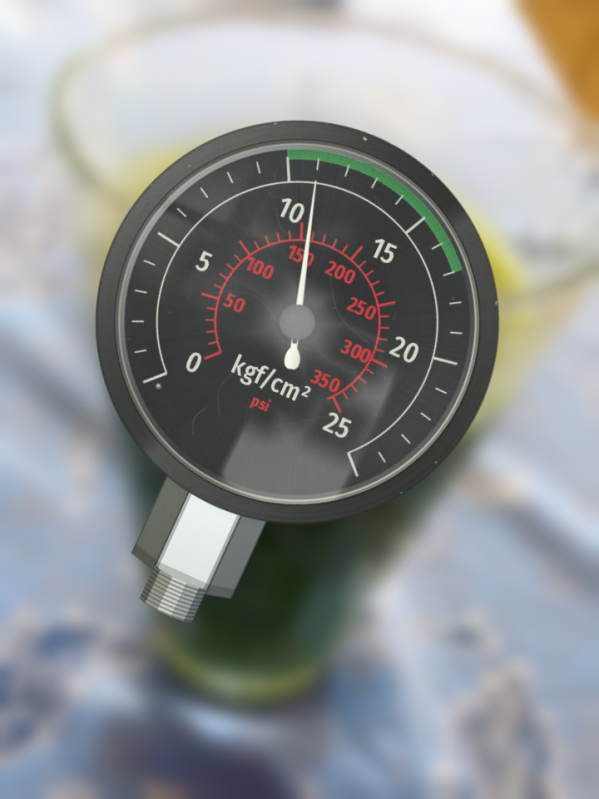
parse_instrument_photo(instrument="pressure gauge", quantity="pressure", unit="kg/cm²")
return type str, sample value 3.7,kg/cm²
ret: 11,kg/cm²
